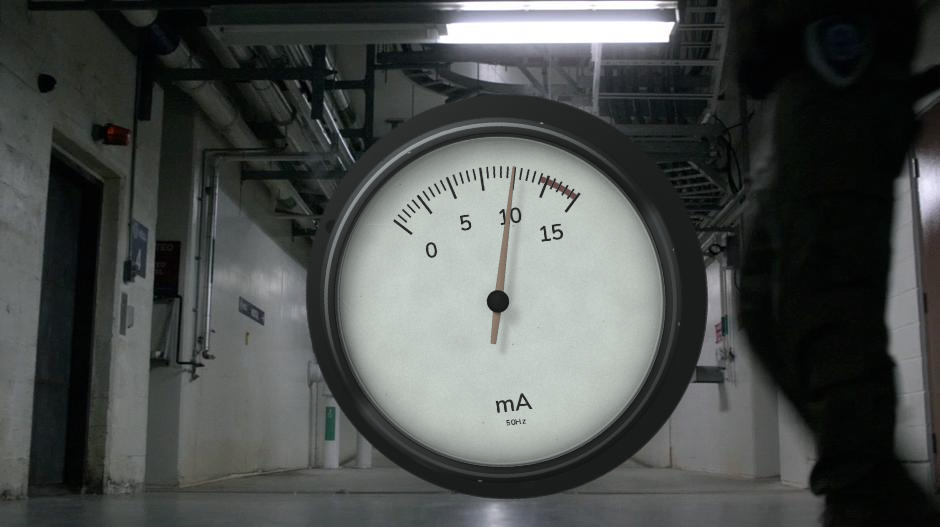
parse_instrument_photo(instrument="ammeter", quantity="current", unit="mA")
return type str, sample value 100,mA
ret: 10,mA
